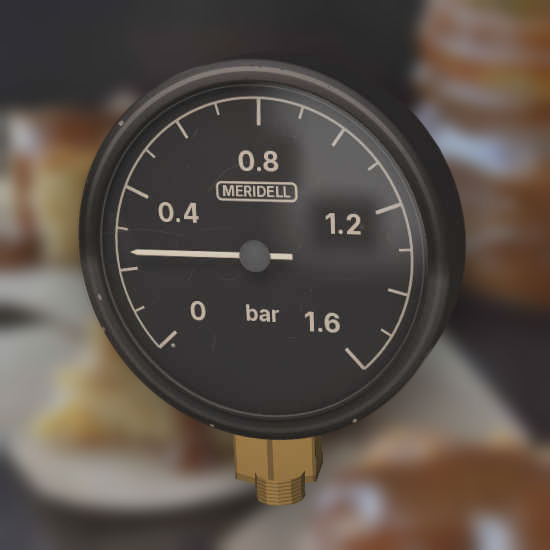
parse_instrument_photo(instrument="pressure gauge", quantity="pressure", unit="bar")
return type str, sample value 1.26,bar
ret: 0.25,bar
